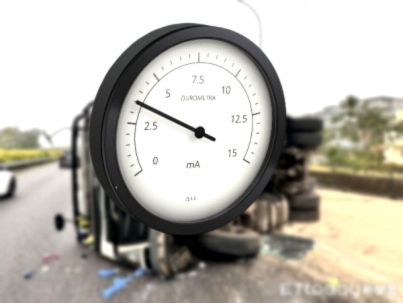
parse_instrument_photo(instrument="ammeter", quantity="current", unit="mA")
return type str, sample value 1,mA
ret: 3.5,mA
